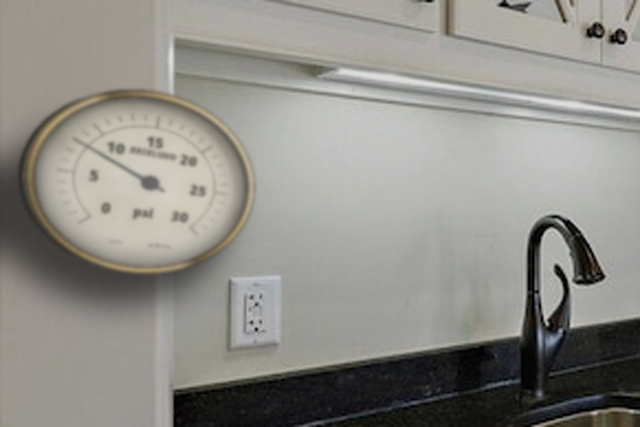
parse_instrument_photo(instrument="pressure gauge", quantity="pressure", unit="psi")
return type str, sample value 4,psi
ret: 8,psi
